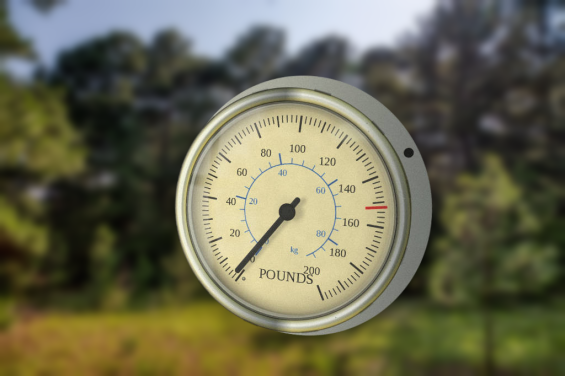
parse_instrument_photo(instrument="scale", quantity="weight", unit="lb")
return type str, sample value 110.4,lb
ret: 2,lb
